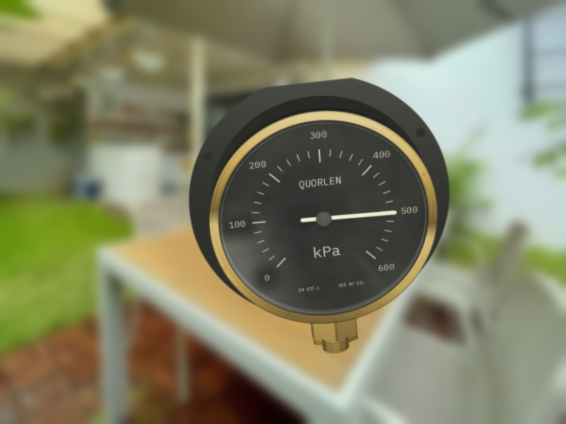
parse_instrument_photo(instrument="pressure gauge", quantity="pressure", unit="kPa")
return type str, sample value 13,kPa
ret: 500,kPa
